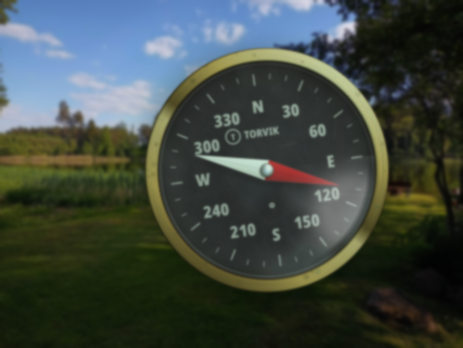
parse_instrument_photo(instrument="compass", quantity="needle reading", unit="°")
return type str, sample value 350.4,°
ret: 110,°
